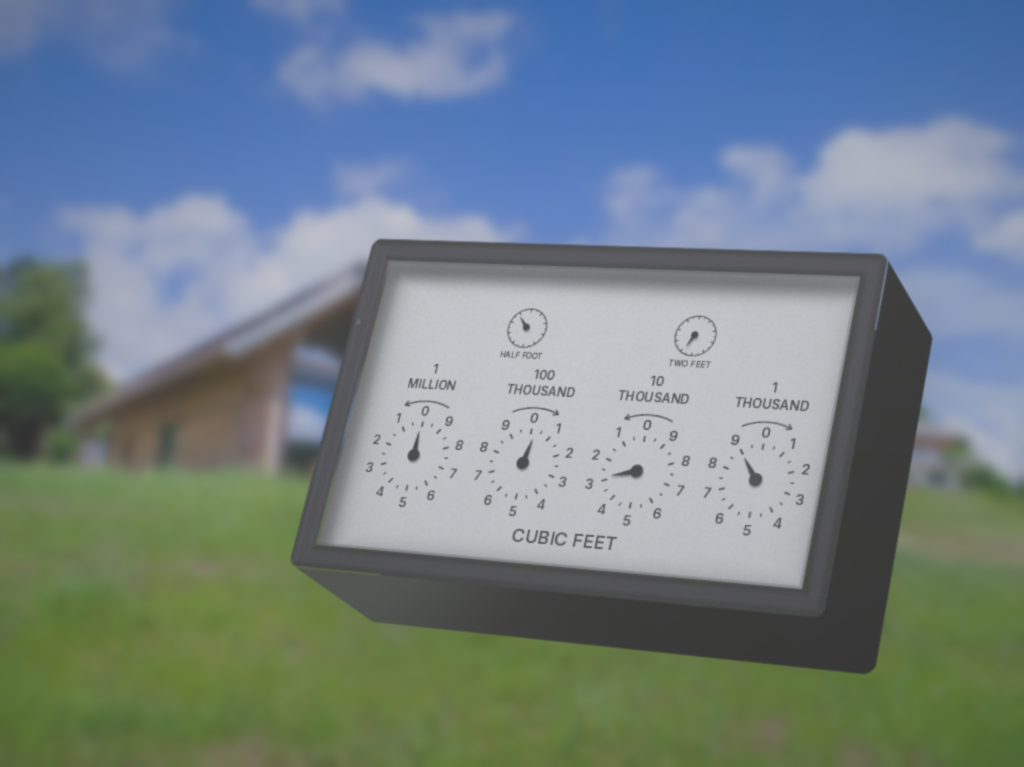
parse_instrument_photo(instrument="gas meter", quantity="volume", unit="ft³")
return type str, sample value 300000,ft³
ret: 2900,ft³
